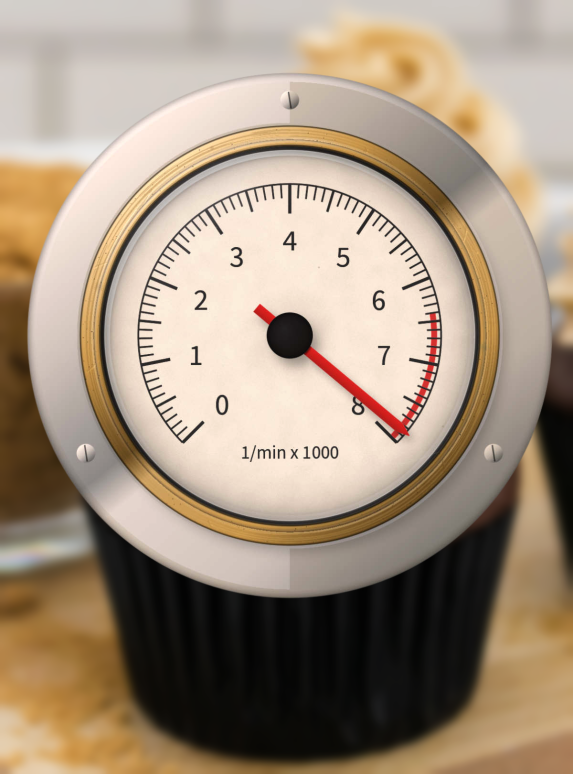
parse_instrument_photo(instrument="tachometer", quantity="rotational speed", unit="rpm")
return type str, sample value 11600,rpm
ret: 7850,rpm
